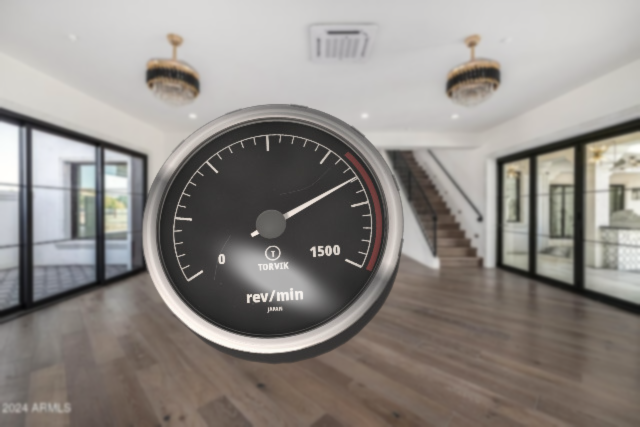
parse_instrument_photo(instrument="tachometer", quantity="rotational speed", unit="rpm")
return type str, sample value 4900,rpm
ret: 1150,rpm
